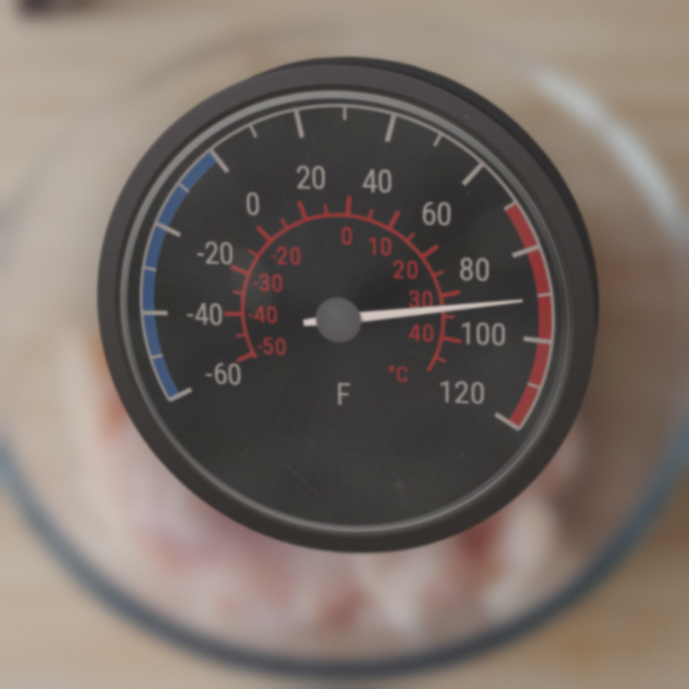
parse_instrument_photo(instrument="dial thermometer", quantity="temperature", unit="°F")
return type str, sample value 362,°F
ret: 90,°F
